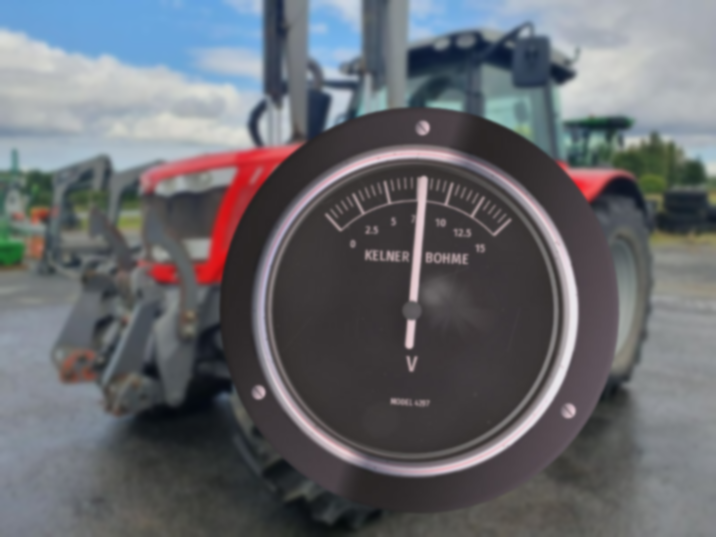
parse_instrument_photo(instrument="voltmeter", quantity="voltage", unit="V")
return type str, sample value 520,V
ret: 8,V
